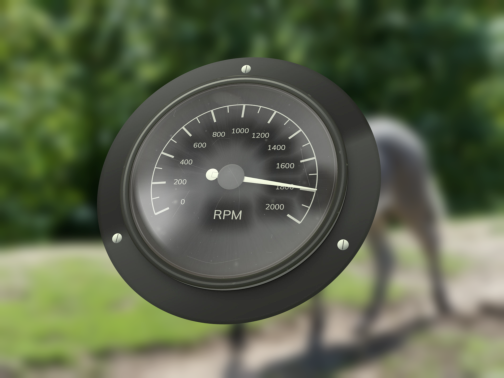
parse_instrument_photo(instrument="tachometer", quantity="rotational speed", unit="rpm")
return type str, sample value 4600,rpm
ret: 1800,rpm
